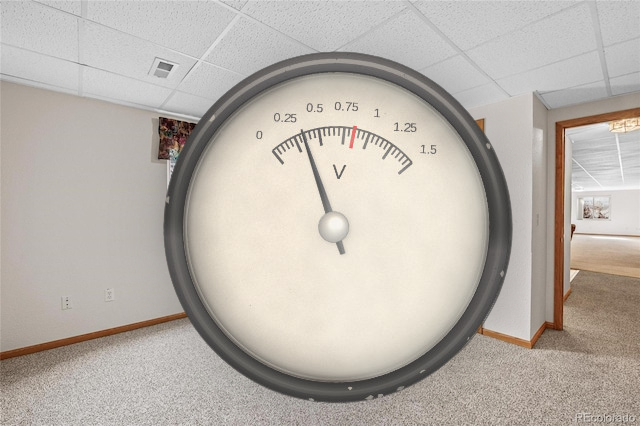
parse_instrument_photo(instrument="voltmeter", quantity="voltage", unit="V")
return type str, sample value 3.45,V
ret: 0.35,V
